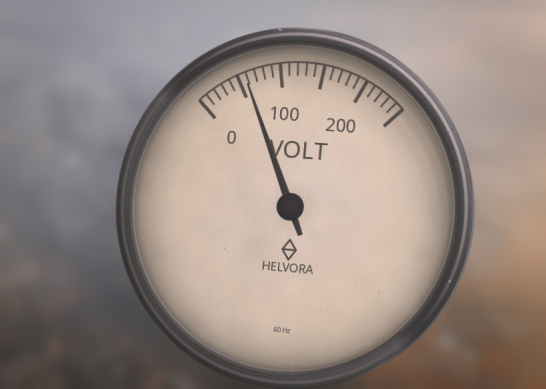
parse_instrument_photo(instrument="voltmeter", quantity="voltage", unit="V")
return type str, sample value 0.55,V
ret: 60,V
